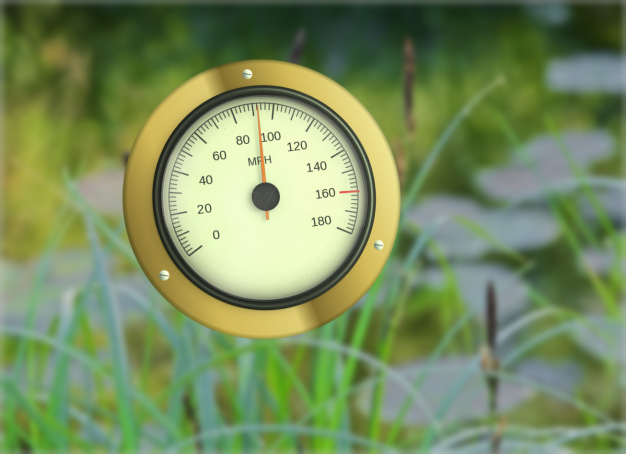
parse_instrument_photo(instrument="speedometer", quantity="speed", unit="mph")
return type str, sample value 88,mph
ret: 92,mph
